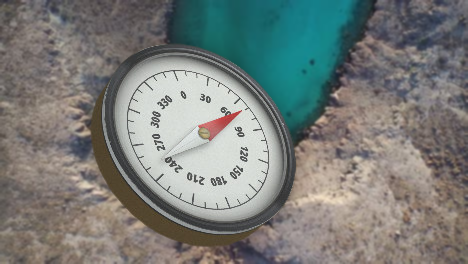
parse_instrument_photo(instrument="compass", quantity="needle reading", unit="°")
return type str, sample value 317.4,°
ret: 70,°
